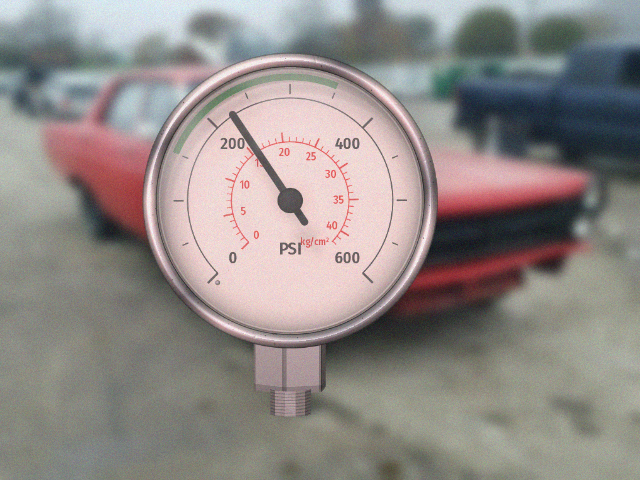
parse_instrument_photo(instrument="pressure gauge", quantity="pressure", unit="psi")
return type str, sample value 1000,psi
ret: 225,psi
